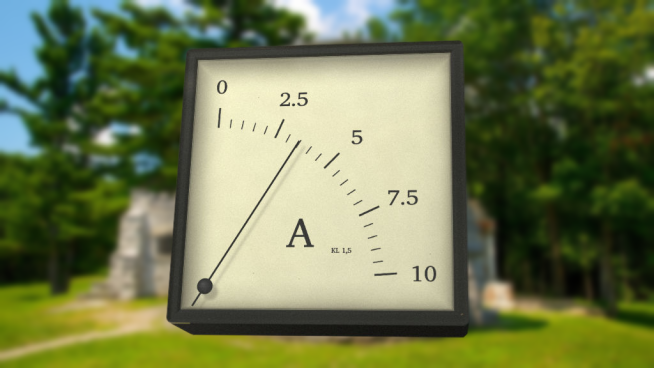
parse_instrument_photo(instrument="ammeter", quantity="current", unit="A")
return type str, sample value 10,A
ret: 3.5,A
